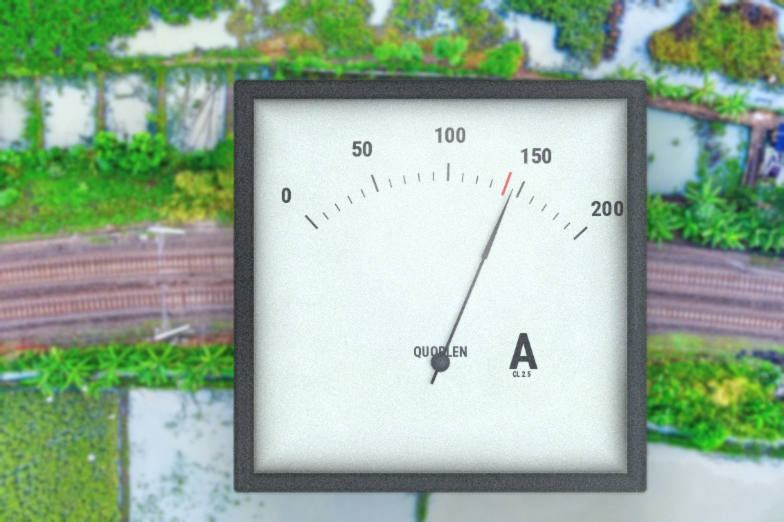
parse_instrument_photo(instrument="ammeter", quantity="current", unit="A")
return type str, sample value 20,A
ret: 145,A
